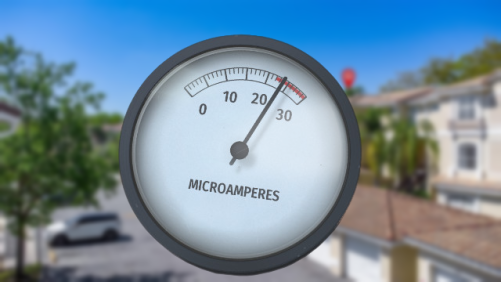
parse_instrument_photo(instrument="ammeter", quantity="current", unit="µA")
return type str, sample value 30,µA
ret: 24,µA
